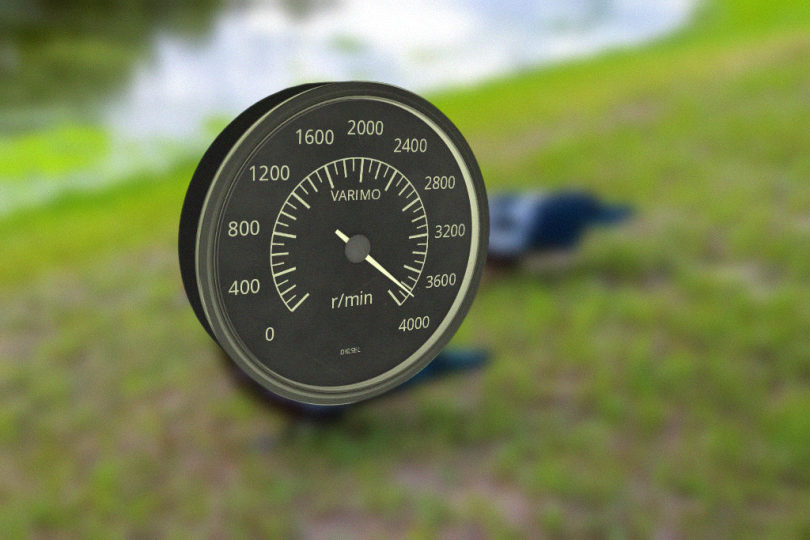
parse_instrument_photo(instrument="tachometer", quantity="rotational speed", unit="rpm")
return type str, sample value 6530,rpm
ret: 3850,rpm
